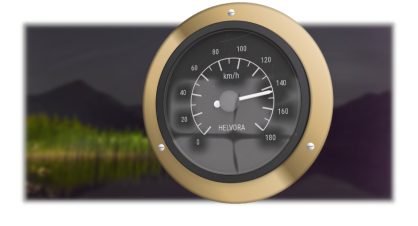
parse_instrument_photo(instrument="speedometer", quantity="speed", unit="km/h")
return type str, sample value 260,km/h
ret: 145,km/h
